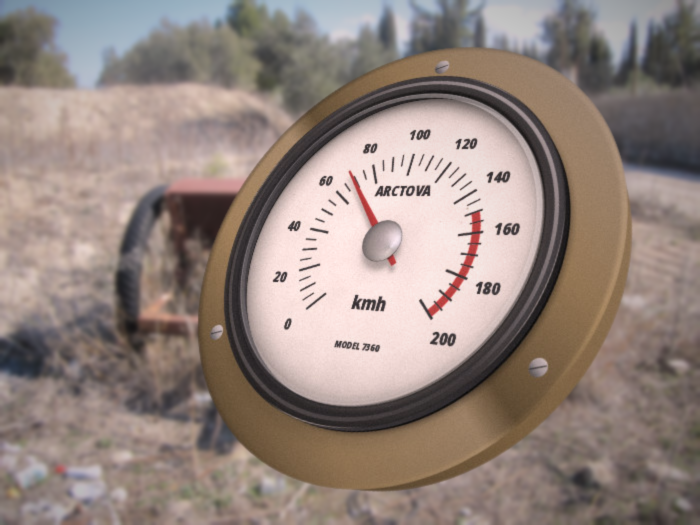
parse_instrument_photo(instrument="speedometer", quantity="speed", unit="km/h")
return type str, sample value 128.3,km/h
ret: 70,km/h
